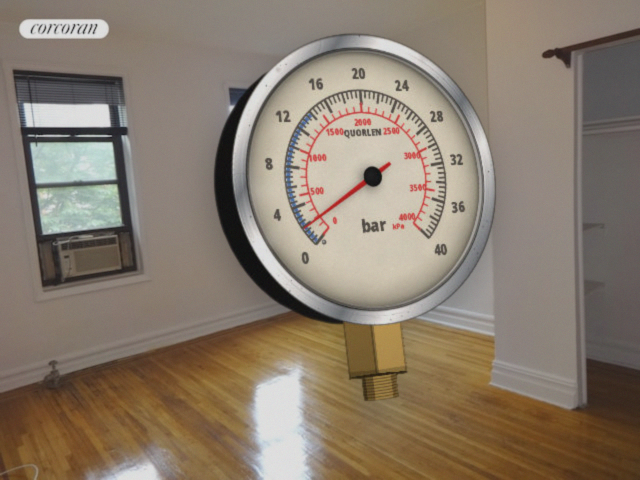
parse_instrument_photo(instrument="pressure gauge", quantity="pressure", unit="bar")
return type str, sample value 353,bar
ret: 2,bar
